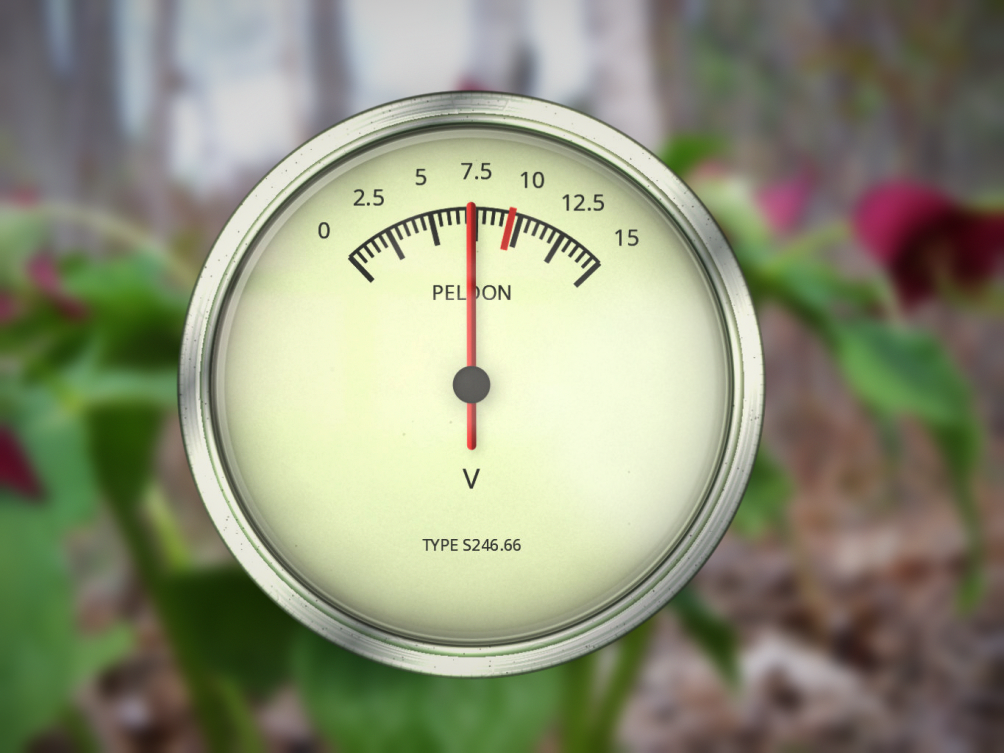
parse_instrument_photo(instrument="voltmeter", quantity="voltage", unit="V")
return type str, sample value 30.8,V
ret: 7.25,V
